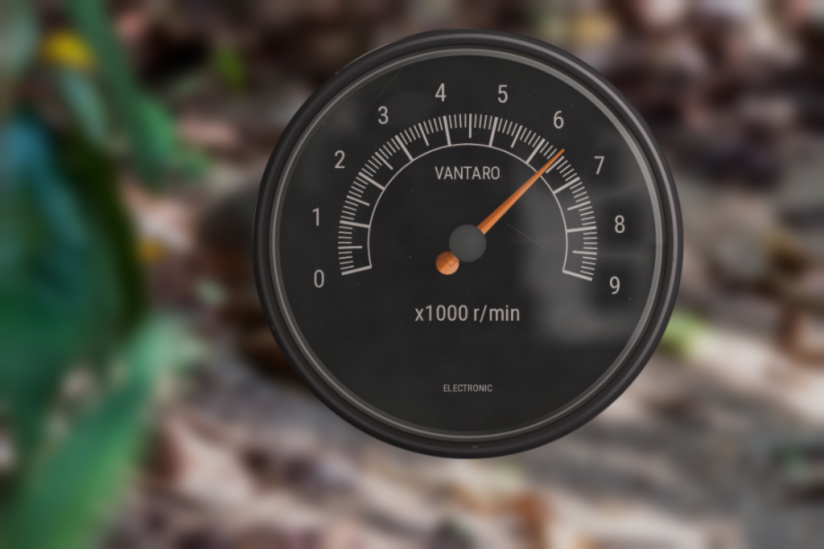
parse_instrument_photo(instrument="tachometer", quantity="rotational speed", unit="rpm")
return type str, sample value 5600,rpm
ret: 6400,rpm
